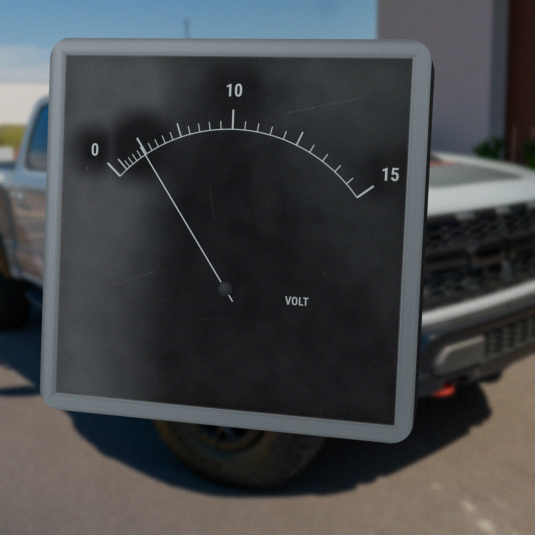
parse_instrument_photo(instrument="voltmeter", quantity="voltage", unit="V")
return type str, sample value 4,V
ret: 5,V
